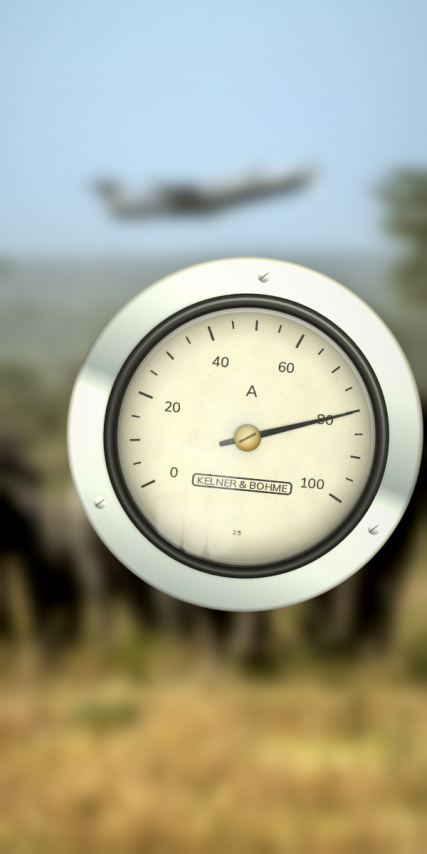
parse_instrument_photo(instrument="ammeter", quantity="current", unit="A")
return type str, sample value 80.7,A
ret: 80,A
